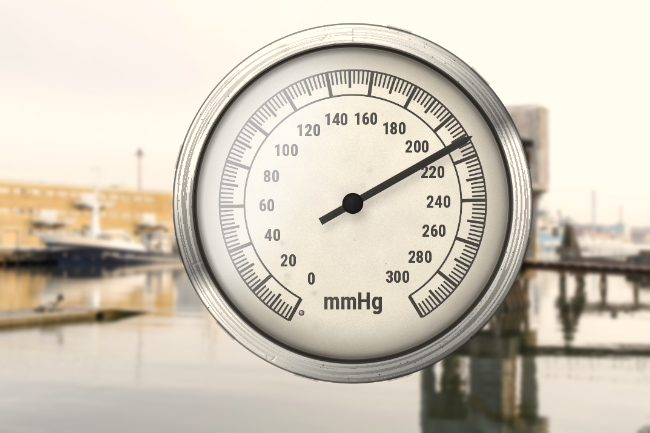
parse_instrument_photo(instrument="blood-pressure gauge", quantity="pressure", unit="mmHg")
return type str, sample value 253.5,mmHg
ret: 212,mmHg
